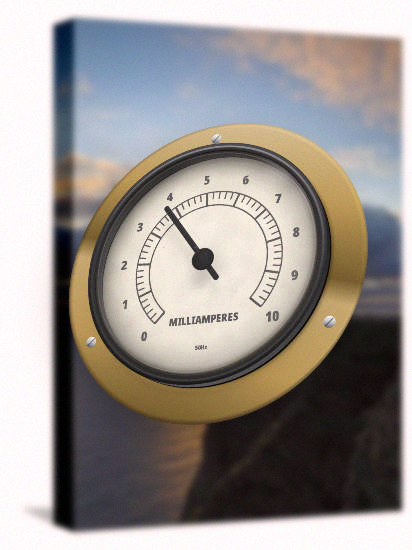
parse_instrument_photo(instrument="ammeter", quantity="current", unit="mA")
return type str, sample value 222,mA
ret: 3.8,mA
